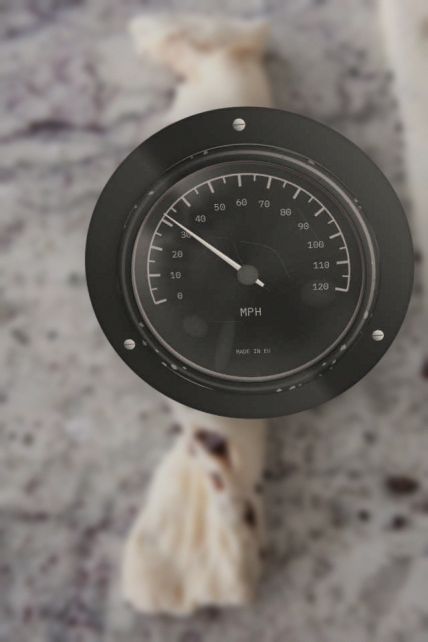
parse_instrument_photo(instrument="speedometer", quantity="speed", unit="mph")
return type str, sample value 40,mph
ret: 32.5,mph
